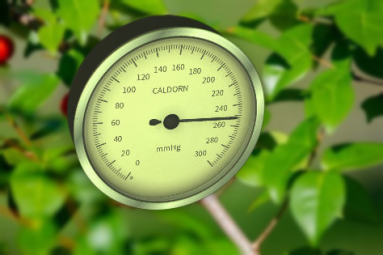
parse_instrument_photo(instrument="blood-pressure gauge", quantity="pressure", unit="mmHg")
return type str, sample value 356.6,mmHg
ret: 250,mmHg
